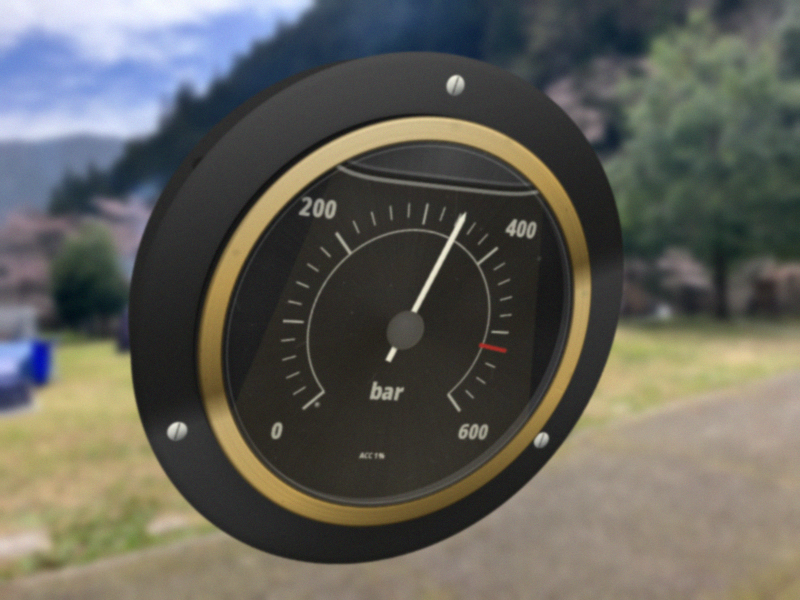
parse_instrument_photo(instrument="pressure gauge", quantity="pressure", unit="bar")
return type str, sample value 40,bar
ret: 340,bar
